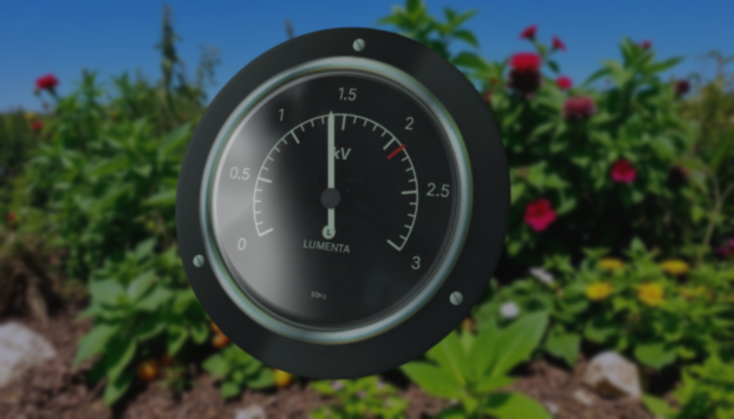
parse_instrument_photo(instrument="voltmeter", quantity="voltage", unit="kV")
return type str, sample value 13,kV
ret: 1.4,kV
